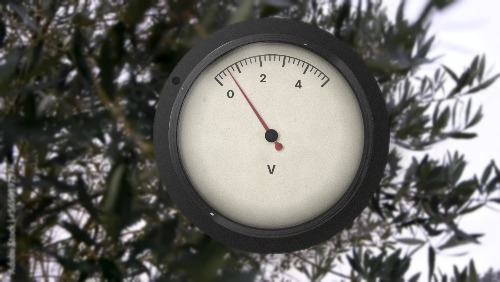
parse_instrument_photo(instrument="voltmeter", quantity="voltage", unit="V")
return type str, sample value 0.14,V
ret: 0.6,V
